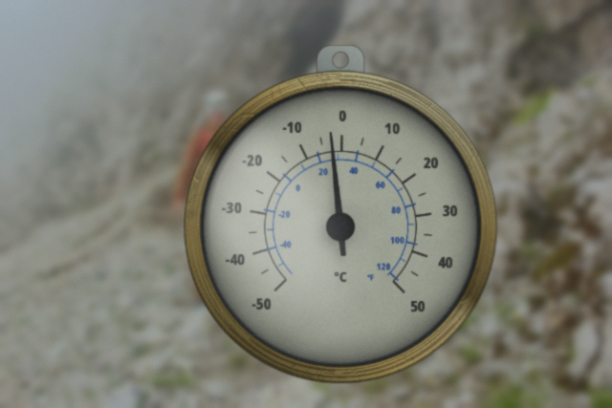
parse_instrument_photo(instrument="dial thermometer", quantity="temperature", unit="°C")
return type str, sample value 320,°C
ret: -2.5,°C
